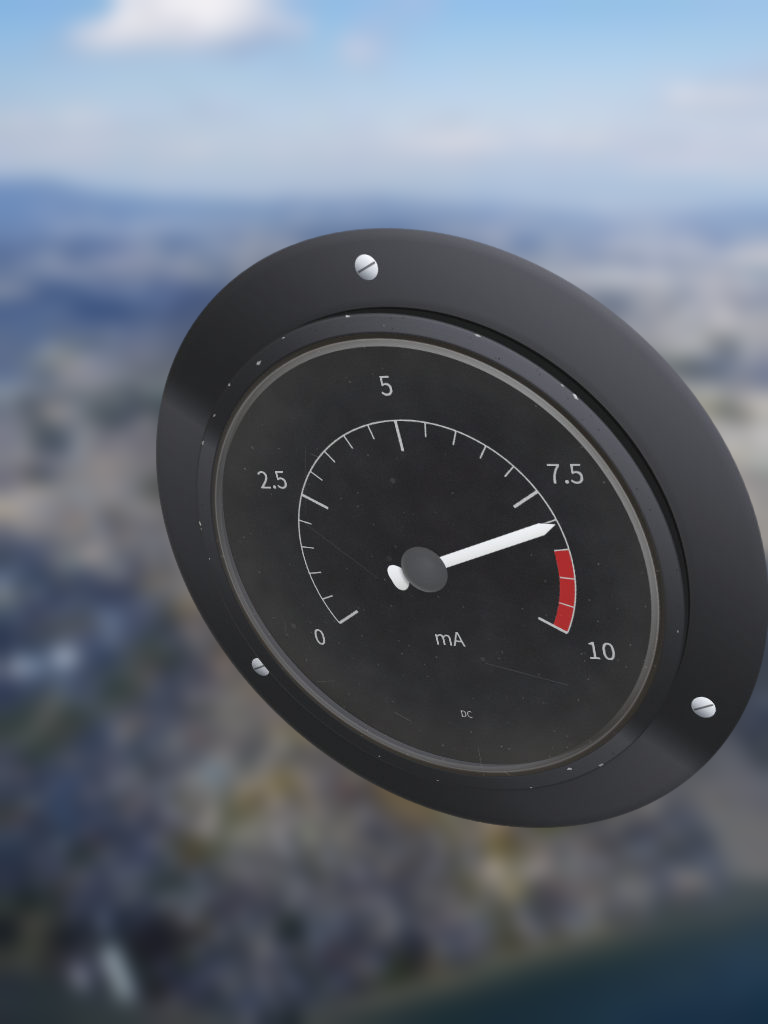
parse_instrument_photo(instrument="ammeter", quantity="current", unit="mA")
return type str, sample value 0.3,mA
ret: 8,mA
